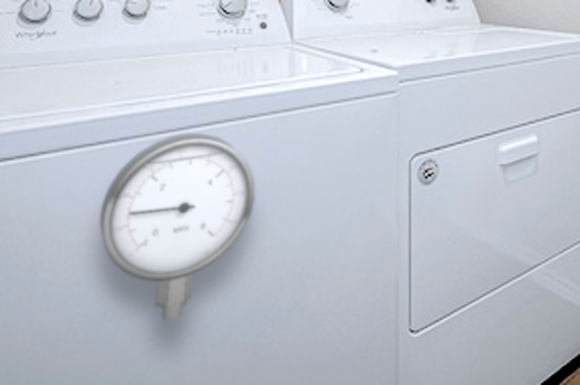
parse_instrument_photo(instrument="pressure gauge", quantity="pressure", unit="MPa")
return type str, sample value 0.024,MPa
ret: 1,MPa
